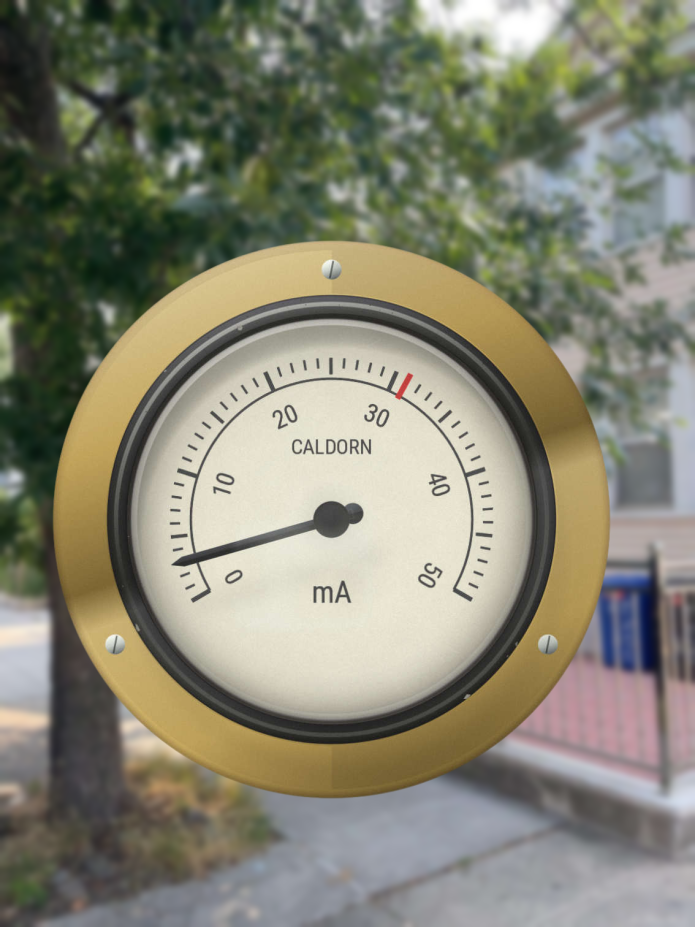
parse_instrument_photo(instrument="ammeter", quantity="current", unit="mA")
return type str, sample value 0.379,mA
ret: 3,mA
